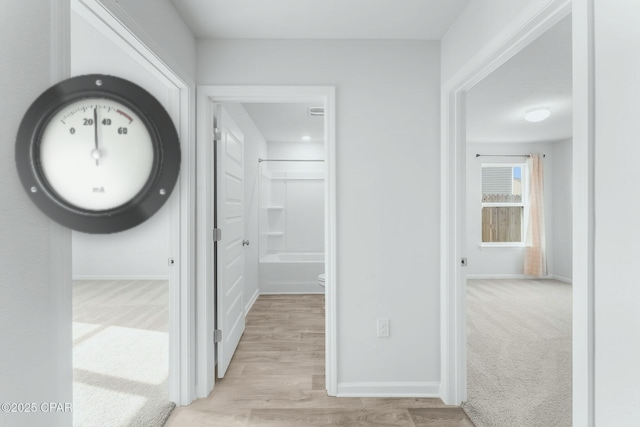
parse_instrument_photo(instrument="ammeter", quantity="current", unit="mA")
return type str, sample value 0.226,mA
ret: 30,mA
